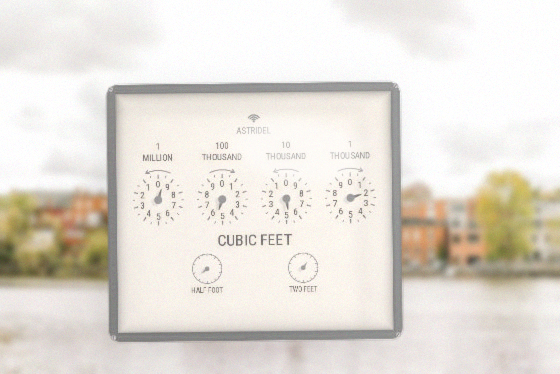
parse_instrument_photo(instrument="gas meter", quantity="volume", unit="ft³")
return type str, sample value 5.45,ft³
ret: 955200,ft³
